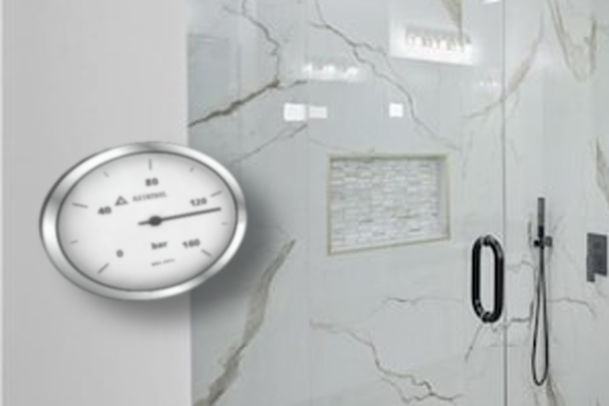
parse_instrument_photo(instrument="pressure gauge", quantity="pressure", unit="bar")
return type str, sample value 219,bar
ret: 130,bar
